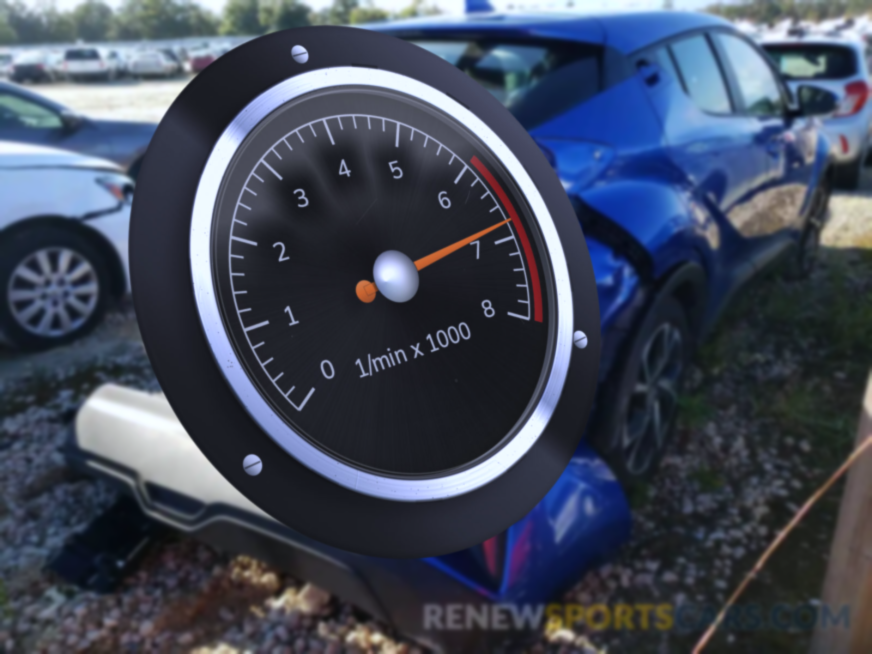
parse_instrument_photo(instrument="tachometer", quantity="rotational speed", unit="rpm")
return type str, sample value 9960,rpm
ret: 6800,rpm
